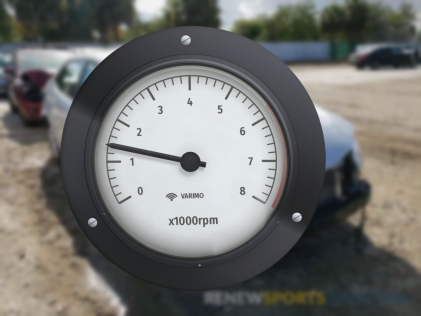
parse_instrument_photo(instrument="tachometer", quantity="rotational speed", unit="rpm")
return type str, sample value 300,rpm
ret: 1400,rpm
